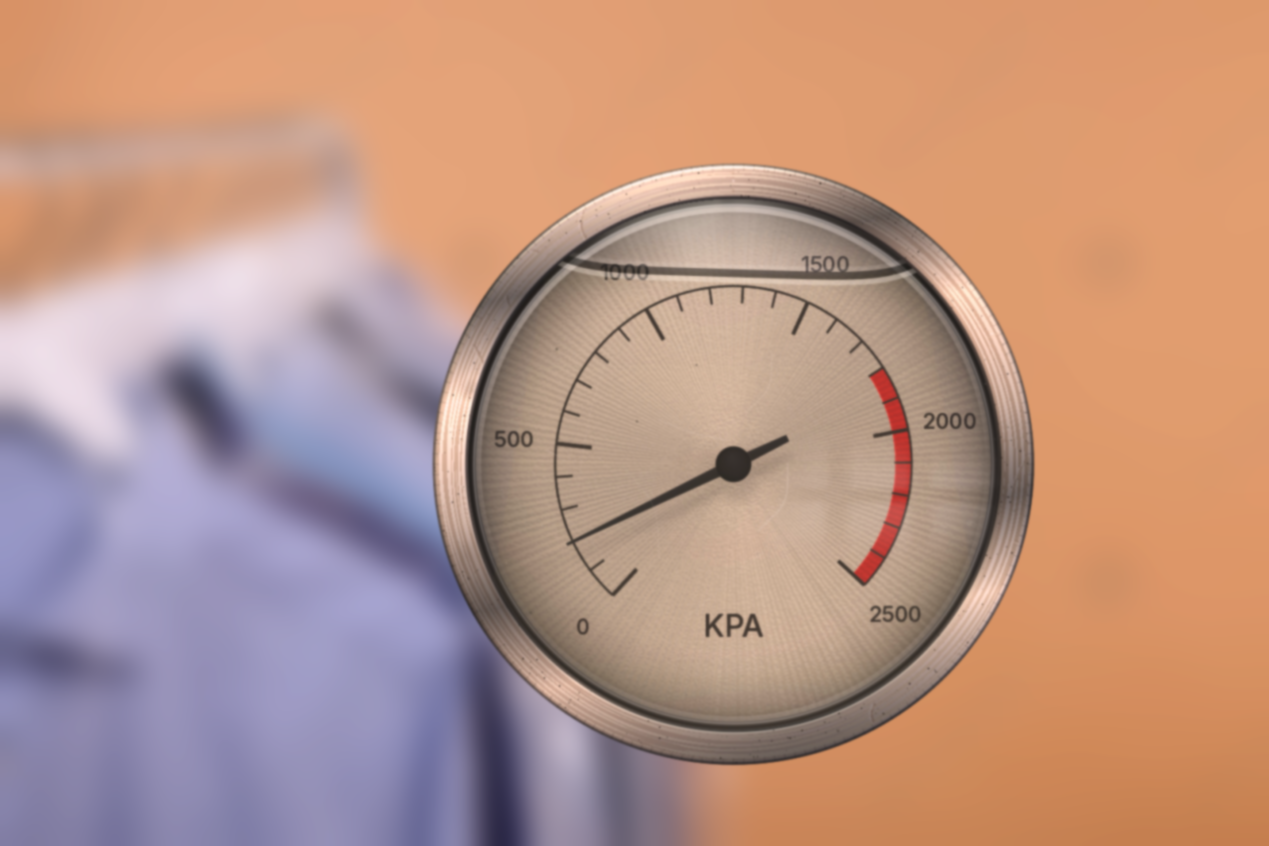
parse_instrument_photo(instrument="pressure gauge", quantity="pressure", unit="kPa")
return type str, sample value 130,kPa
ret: 200,kPa
